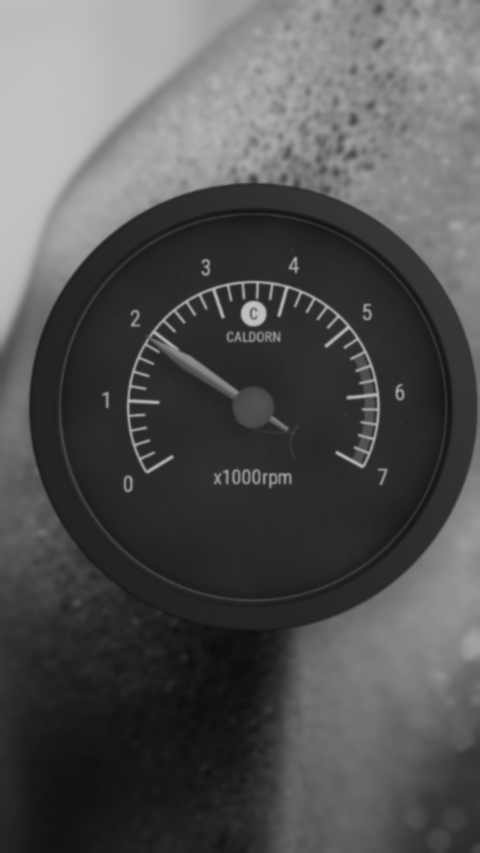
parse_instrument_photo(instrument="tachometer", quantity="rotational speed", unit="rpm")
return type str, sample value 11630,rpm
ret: 1900,rpm
